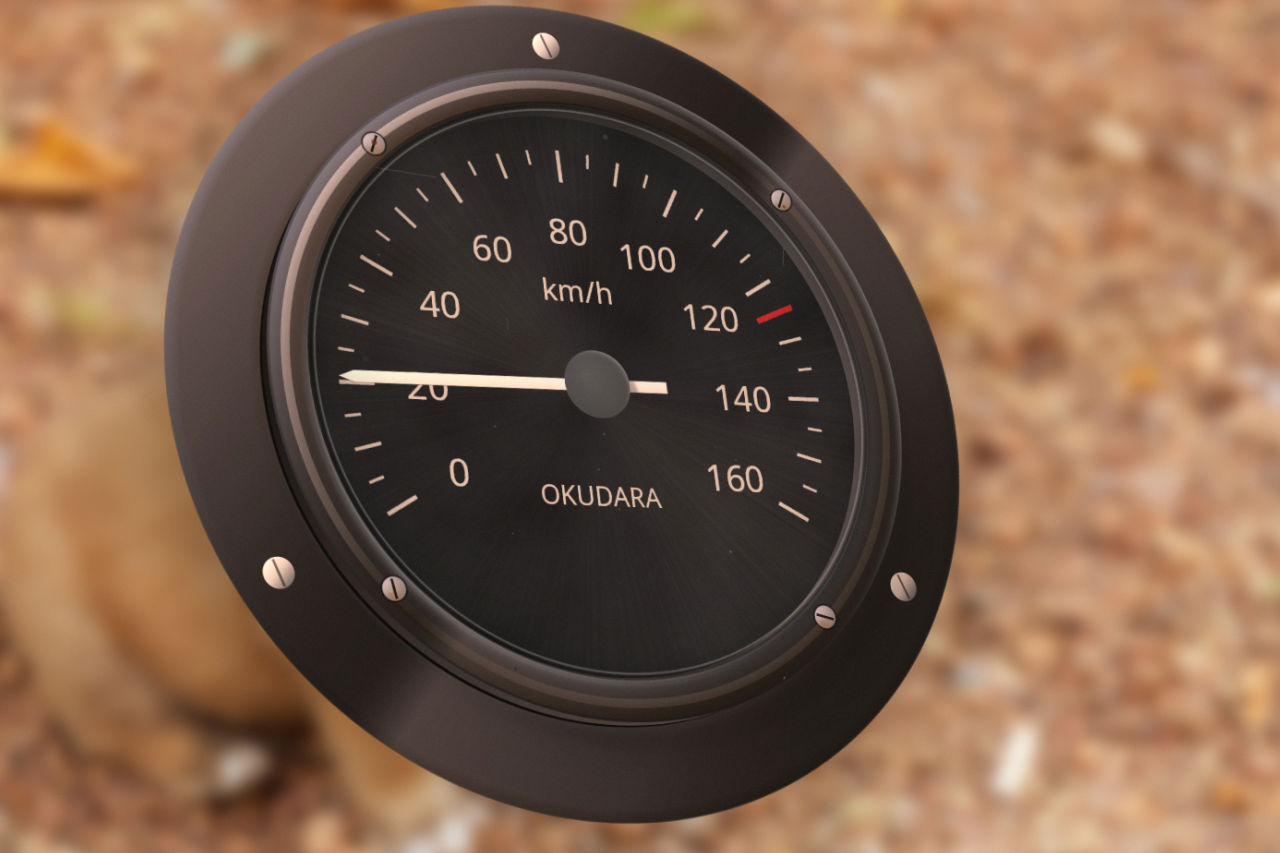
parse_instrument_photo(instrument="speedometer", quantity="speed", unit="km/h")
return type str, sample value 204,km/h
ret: 20,km/h
